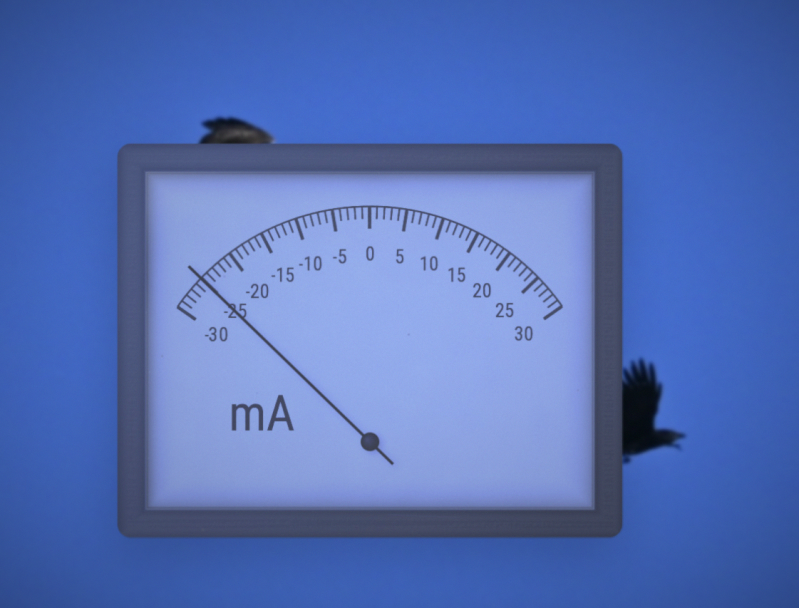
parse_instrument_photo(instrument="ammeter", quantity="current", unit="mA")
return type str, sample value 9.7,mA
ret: -25,mA
